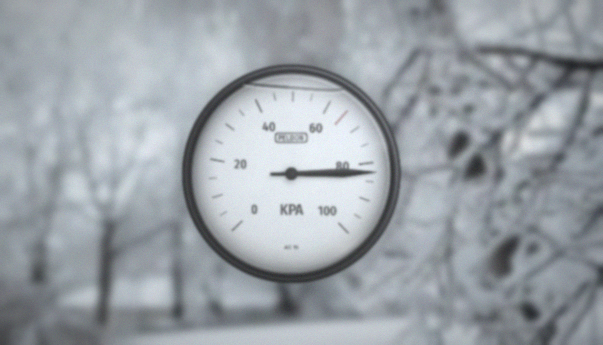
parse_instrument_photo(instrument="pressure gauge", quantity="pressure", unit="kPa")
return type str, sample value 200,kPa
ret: 82.5,kPa
